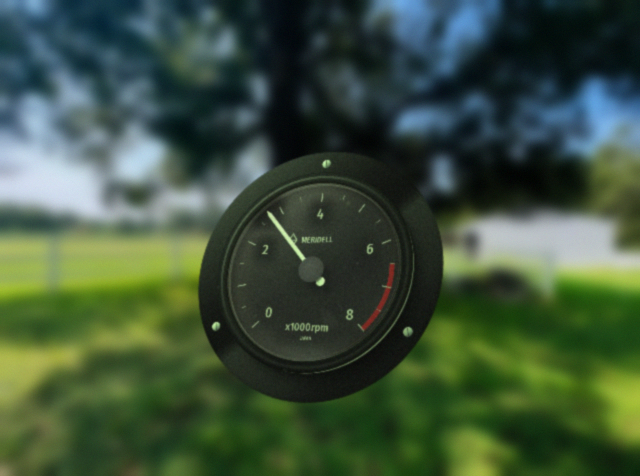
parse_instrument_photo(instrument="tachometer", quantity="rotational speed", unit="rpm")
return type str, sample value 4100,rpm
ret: 2750,rpm
